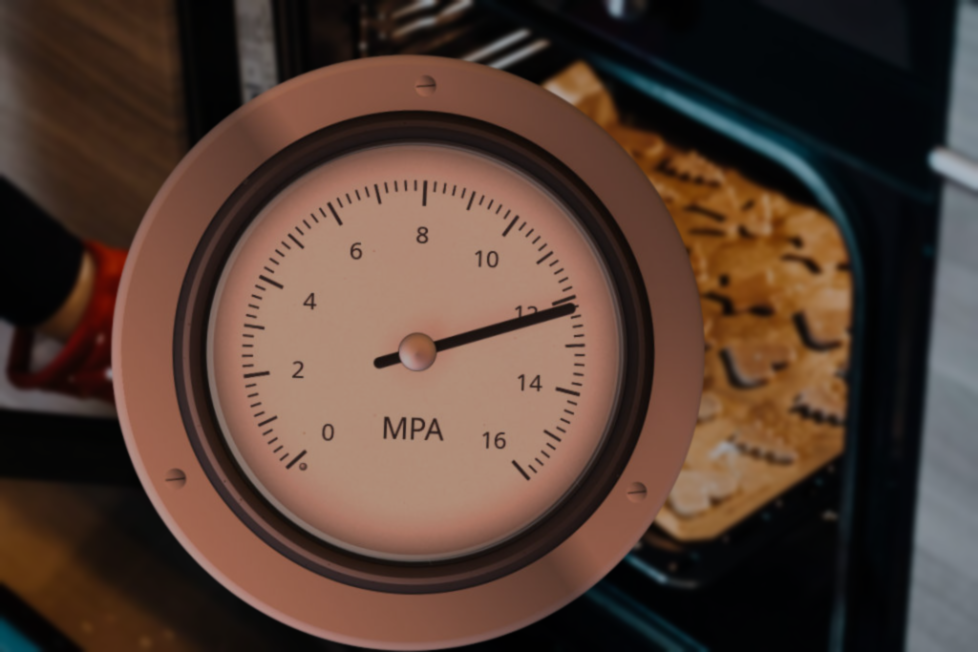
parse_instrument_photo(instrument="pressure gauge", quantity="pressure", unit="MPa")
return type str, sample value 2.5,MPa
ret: 12.2,MPa
